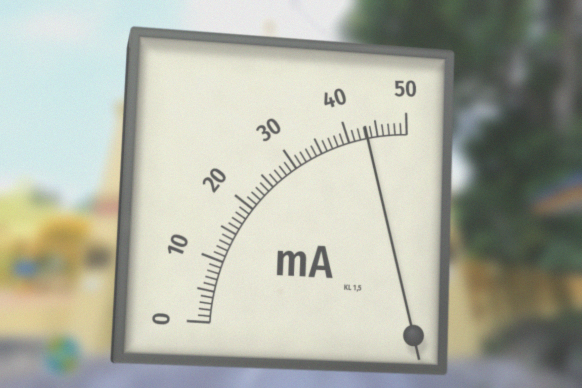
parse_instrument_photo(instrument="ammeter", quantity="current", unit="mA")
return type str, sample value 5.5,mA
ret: 43,mA
